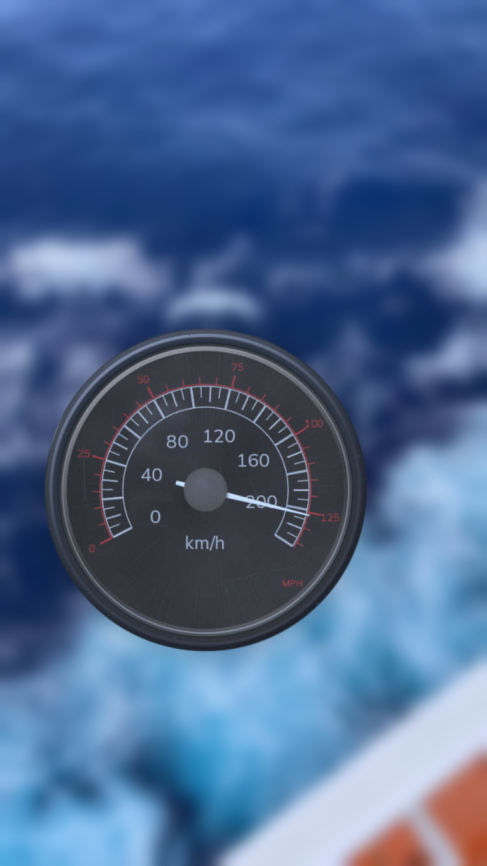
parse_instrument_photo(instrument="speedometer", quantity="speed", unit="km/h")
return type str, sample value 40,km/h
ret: 202.5,km/h
